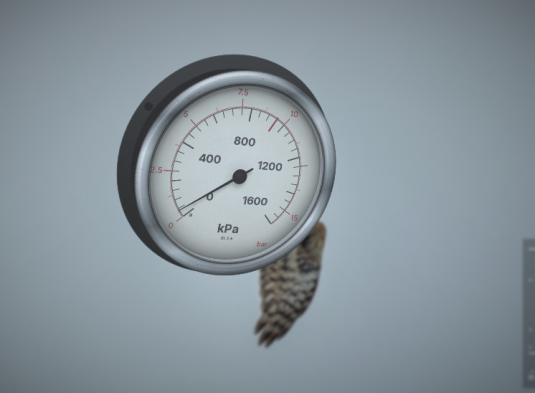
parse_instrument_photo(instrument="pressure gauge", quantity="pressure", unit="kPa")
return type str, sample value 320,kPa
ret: 50,kPa
